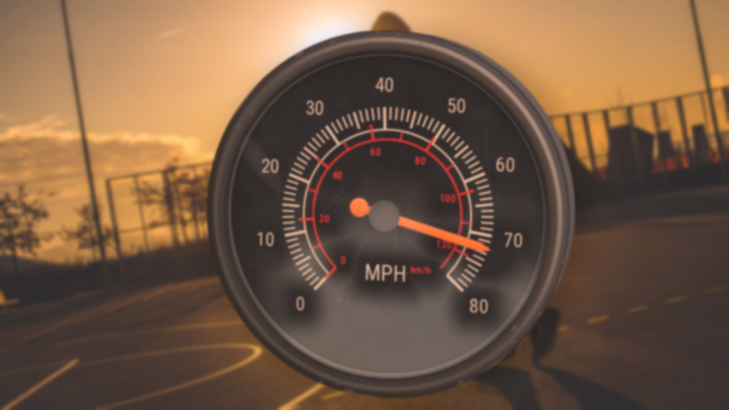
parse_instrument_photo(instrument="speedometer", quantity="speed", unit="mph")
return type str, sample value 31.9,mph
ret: 72,mph
